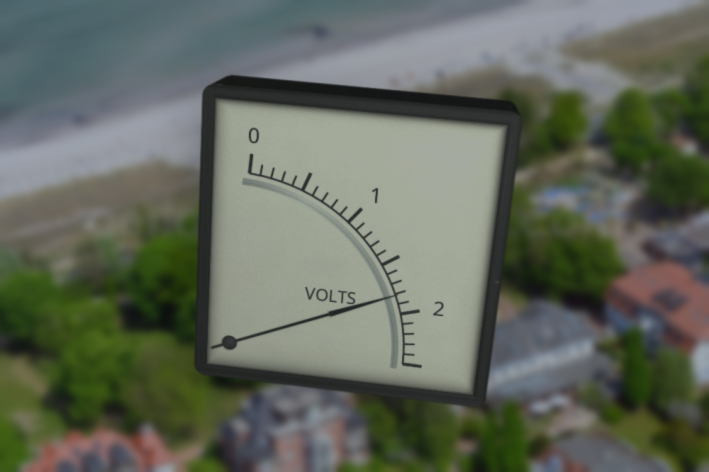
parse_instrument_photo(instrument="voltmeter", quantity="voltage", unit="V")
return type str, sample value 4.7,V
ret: 1.8,V
